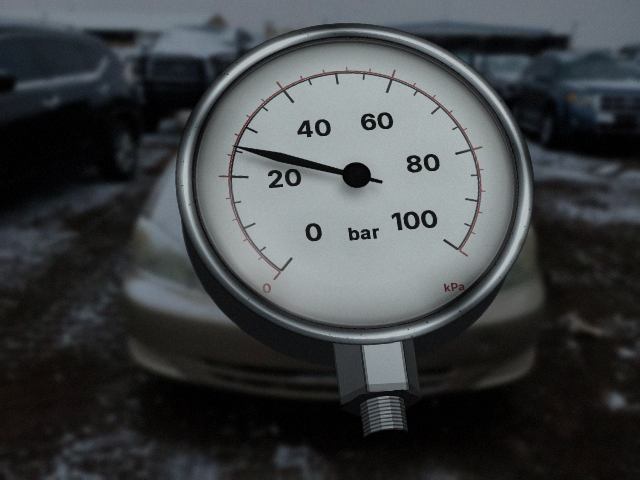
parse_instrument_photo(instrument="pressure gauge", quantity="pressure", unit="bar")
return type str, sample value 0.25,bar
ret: 25,bar
